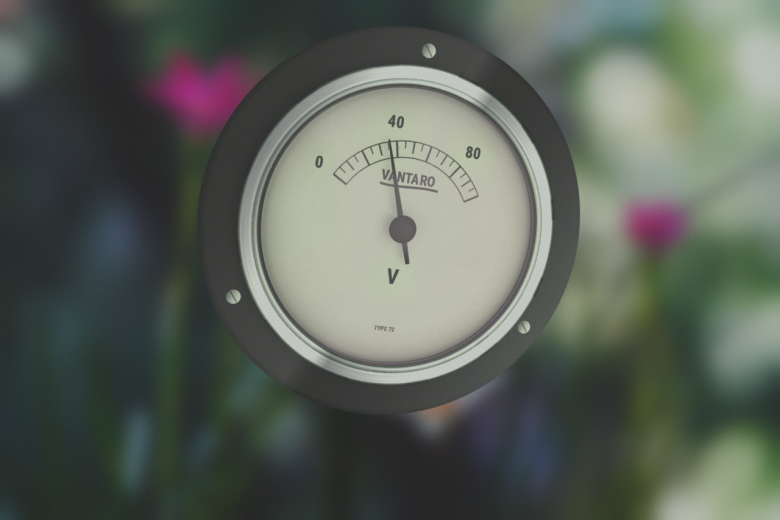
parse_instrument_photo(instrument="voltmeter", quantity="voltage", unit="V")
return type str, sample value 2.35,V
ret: 35,V
